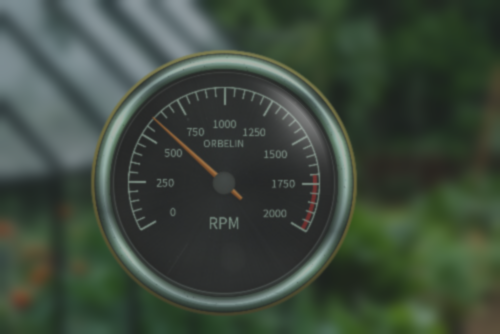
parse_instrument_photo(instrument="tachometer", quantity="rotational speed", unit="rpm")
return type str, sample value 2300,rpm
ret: 600,rpm
